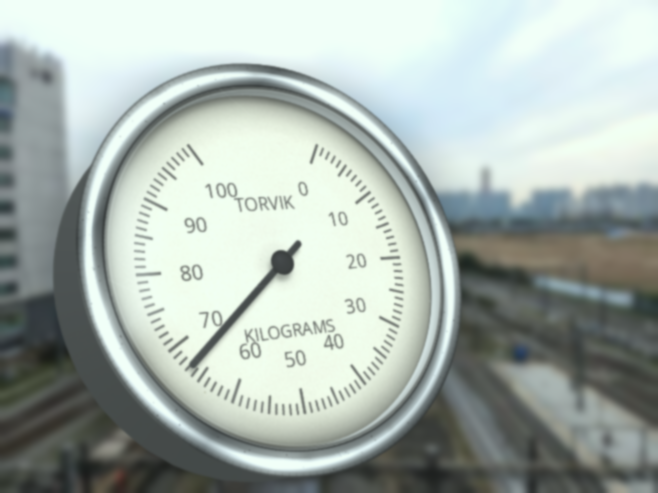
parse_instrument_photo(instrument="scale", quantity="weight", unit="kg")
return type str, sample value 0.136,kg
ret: 67,kg
